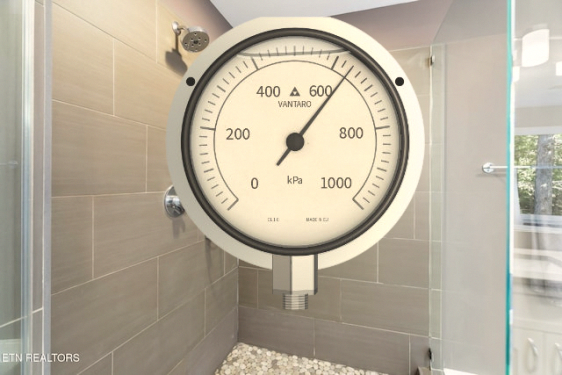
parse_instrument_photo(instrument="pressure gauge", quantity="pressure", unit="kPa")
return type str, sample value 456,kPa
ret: 640,kPa
